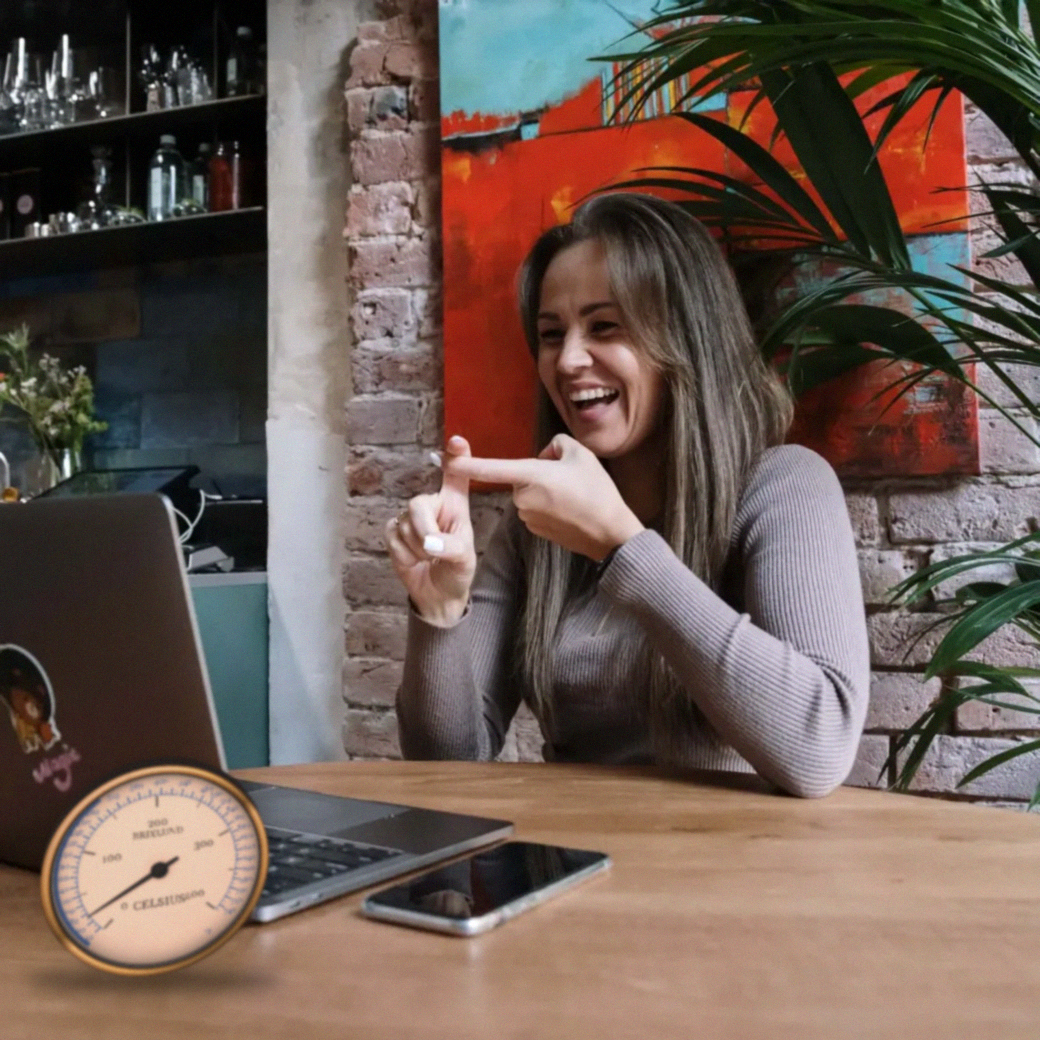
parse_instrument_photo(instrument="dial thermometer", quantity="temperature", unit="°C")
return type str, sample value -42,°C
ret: 25,°C
